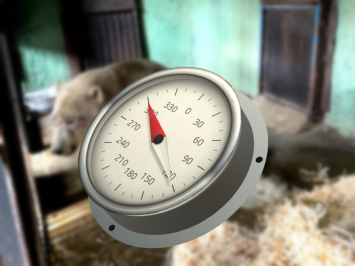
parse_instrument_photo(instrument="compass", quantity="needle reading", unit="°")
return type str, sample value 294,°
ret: 300,°
